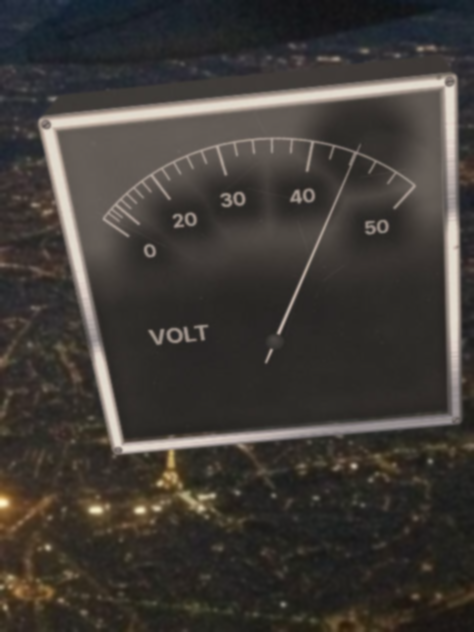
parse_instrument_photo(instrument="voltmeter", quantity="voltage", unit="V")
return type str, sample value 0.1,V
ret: 44,V
